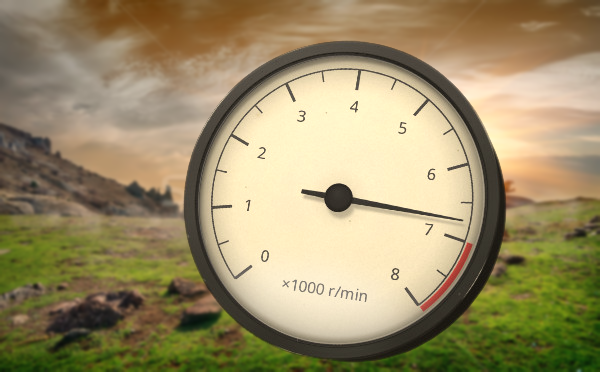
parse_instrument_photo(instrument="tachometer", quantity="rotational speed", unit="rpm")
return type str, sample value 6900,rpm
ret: 6750,rpm
